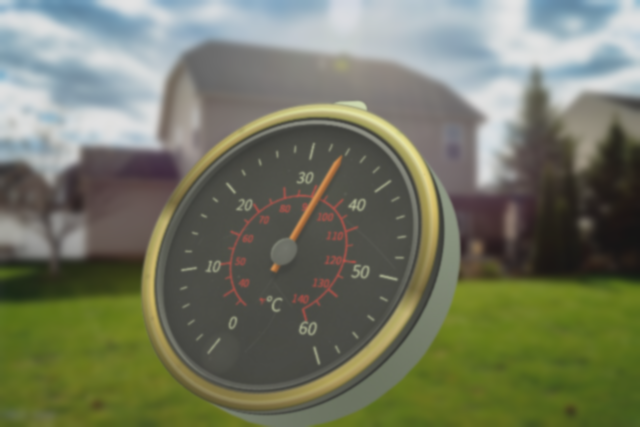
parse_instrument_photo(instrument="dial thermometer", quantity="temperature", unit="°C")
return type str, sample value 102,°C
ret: 34,°C
